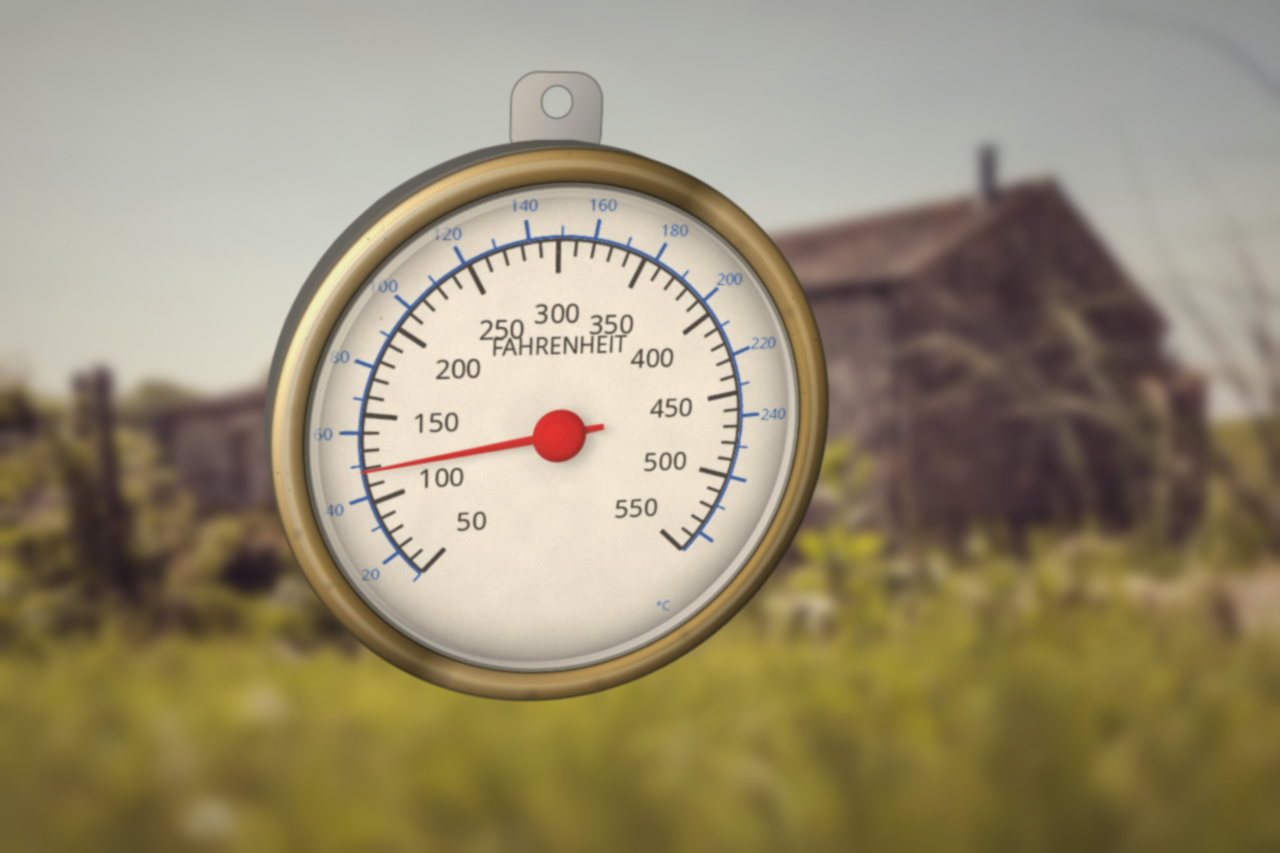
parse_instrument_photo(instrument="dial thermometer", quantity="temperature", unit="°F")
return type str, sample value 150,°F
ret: 120,°F
